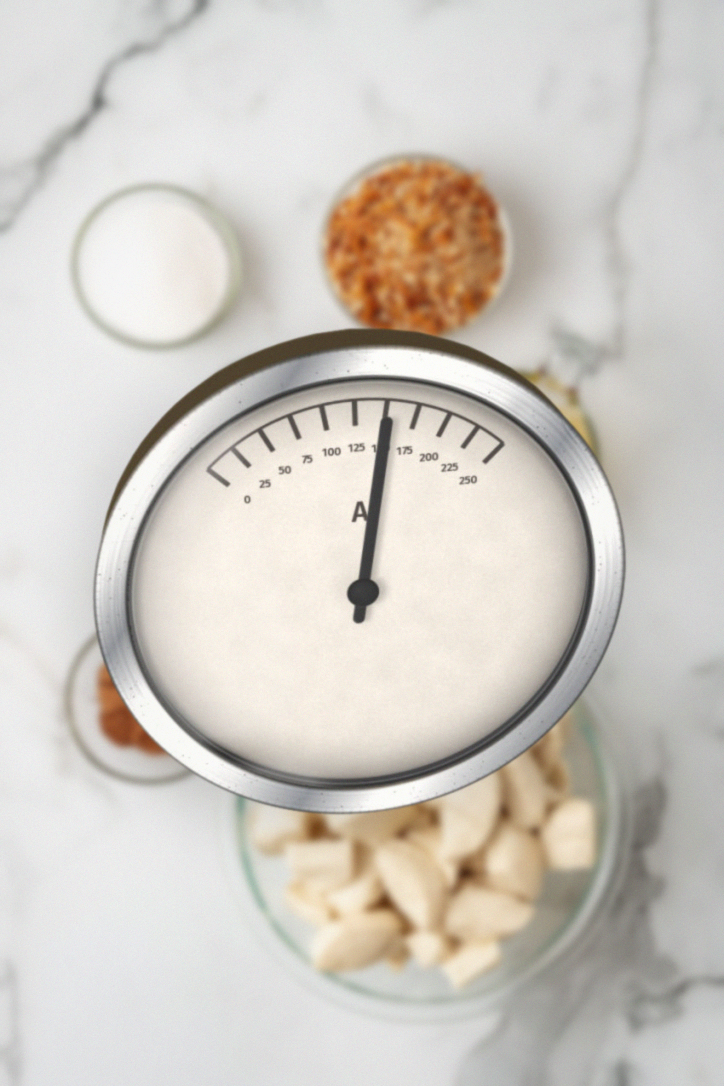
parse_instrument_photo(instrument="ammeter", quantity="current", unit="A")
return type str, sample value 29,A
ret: 150,A
